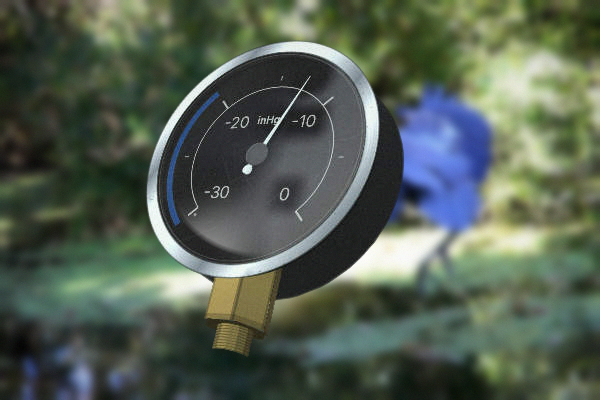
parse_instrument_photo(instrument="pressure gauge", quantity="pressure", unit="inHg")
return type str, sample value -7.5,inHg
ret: -12.5,inHg
